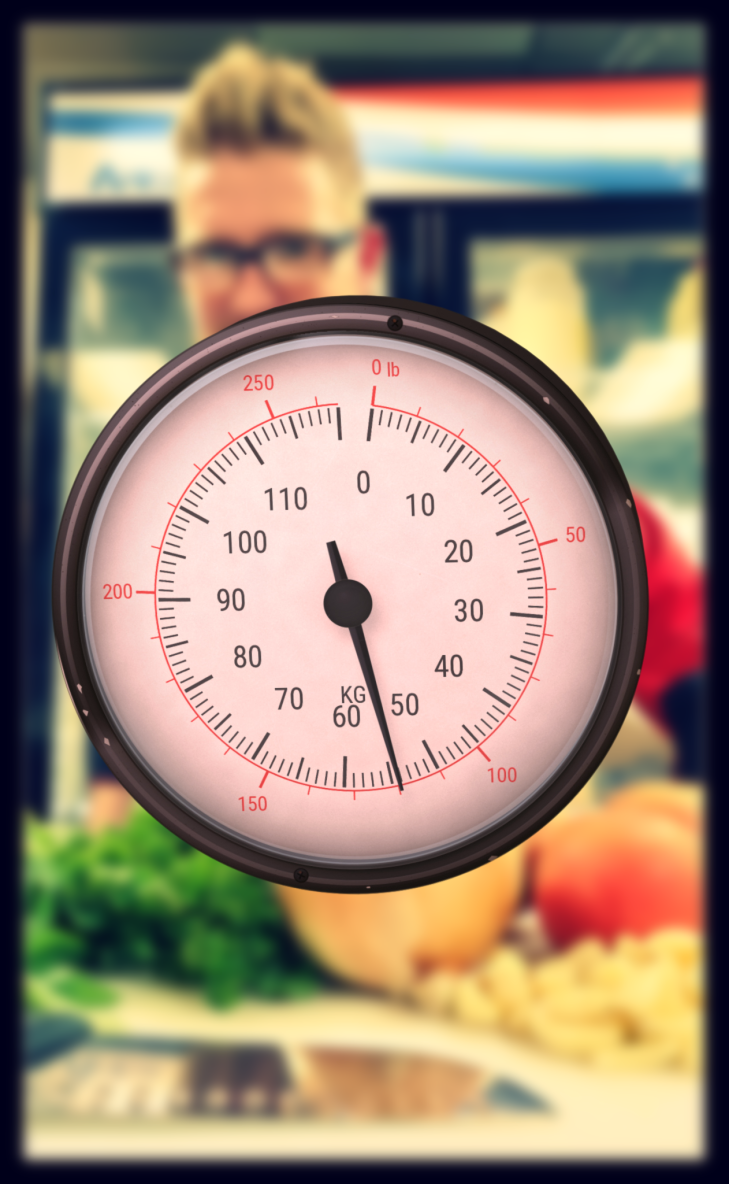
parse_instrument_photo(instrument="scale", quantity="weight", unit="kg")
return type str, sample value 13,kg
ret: 54,kg
